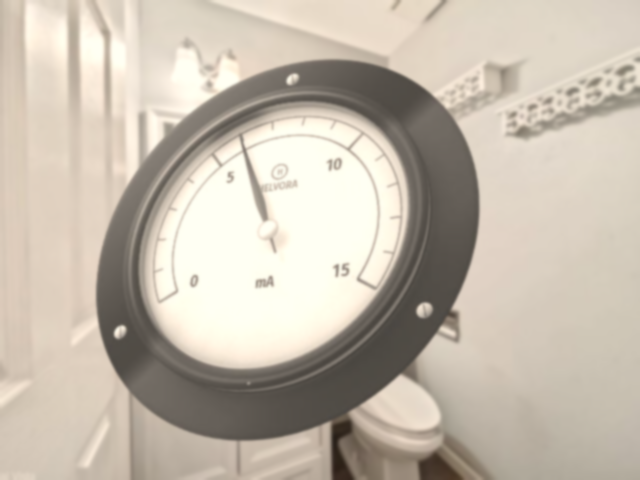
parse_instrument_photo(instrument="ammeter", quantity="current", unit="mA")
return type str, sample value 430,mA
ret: 6,mA
